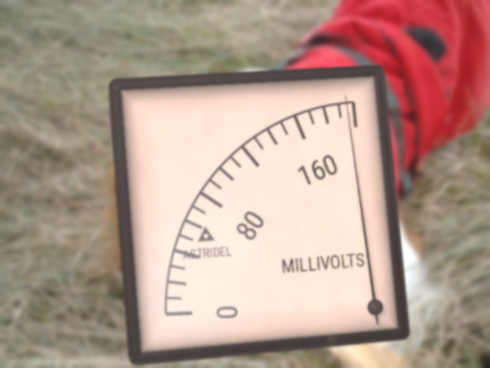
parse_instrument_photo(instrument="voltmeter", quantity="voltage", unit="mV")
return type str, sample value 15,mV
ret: 195,mV
